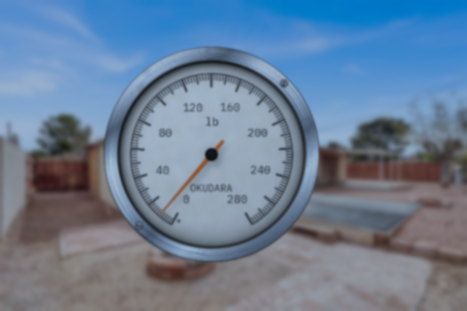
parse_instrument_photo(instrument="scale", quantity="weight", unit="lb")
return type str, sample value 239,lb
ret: 10,lb
